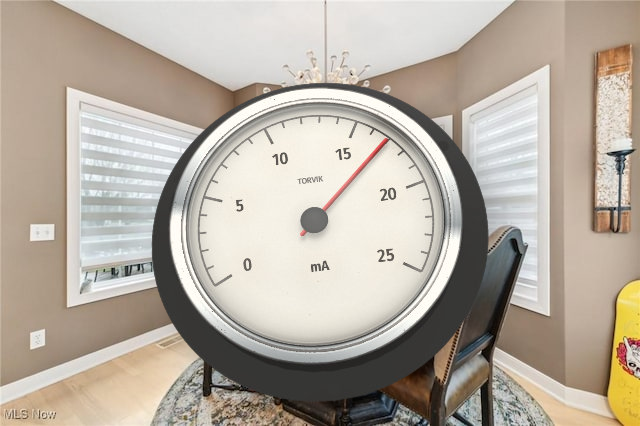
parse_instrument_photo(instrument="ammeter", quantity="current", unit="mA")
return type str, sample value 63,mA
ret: 17,mA
